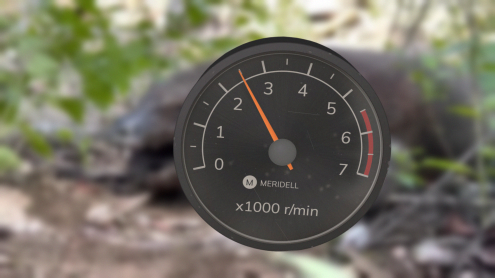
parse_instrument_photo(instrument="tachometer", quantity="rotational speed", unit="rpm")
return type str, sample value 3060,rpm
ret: 2500,rpm
